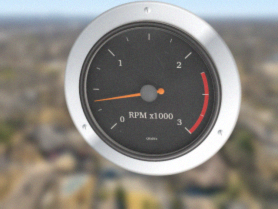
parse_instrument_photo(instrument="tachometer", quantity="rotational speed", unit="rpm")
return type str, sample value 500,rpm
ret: 375,rpm
